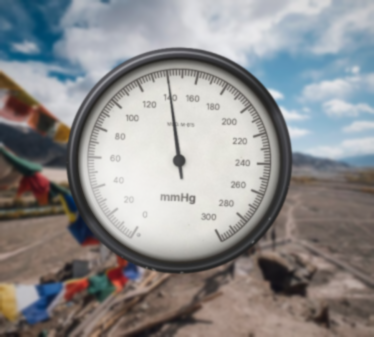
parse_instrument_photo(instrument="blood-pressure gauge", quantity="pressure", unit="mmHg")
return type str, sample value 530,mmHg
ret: 140,mmHg
